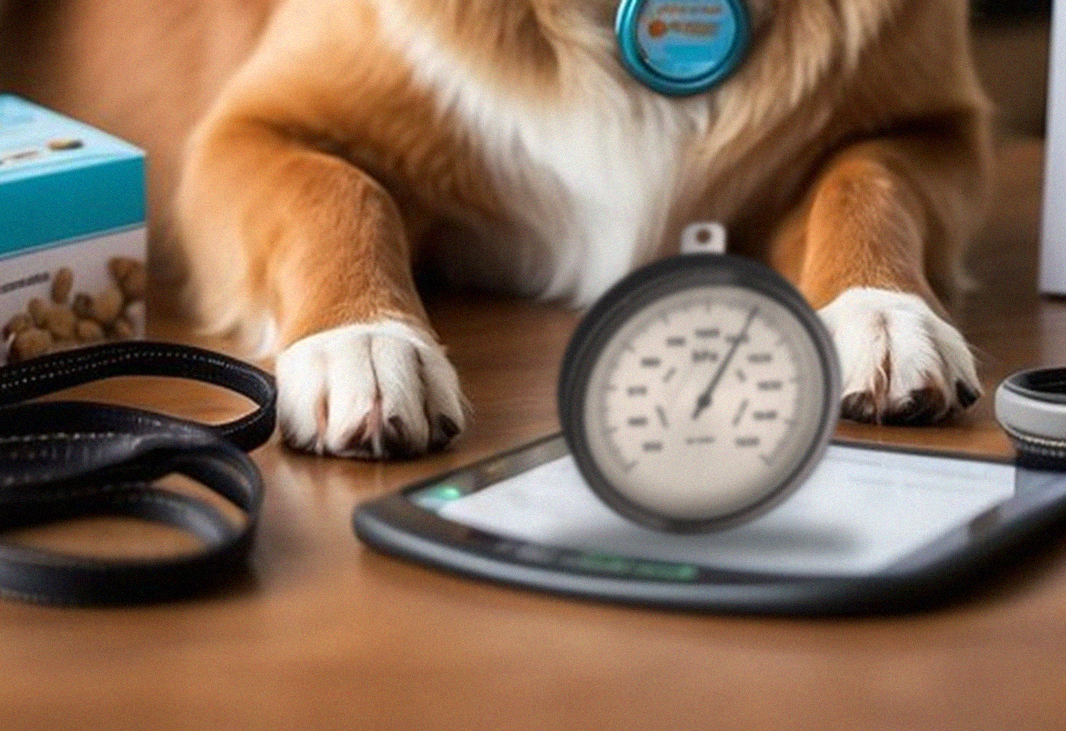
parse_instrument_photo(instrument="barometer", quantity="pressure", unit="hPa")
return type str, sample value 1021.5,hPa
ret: 1010,hPa
